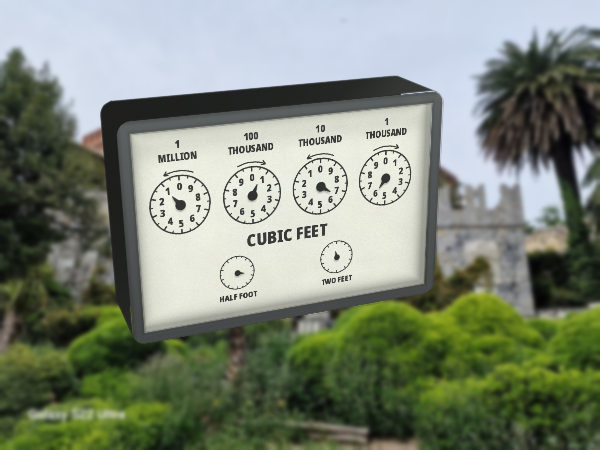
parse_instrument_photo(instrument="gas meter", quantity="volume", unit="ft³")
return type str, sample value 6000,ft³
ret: 106600,ft³
